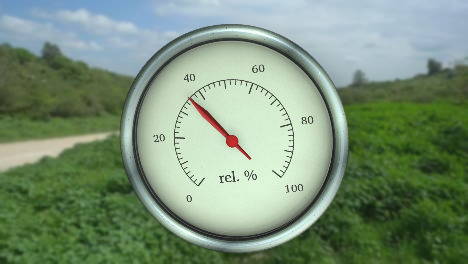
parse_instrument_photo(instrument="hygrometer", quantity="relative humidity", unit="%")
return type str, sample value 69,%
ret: 36,%
